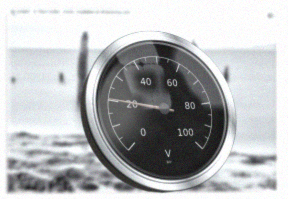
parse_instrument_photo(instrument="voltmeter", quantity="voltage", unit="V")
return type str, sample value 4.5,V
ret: 20,V
